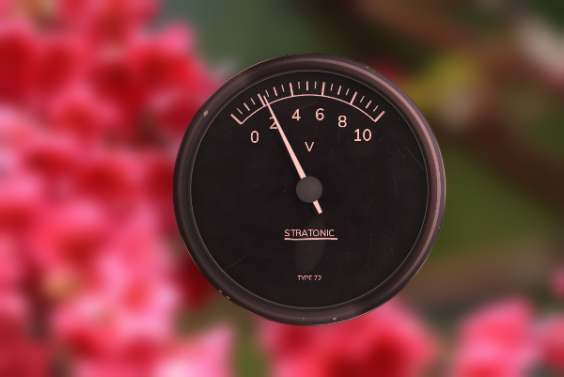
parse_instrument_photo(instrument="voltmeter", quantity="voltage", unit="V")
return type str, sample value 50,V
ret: 2.25,V
